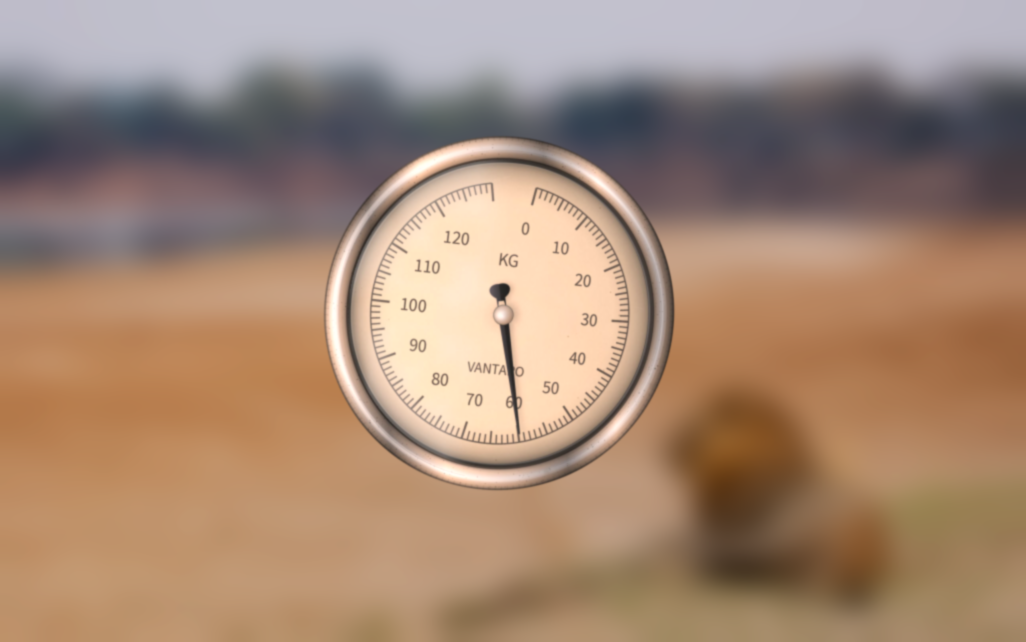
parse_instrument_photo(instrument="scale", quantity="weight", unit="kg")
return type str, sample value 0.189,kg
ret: 60,kg
